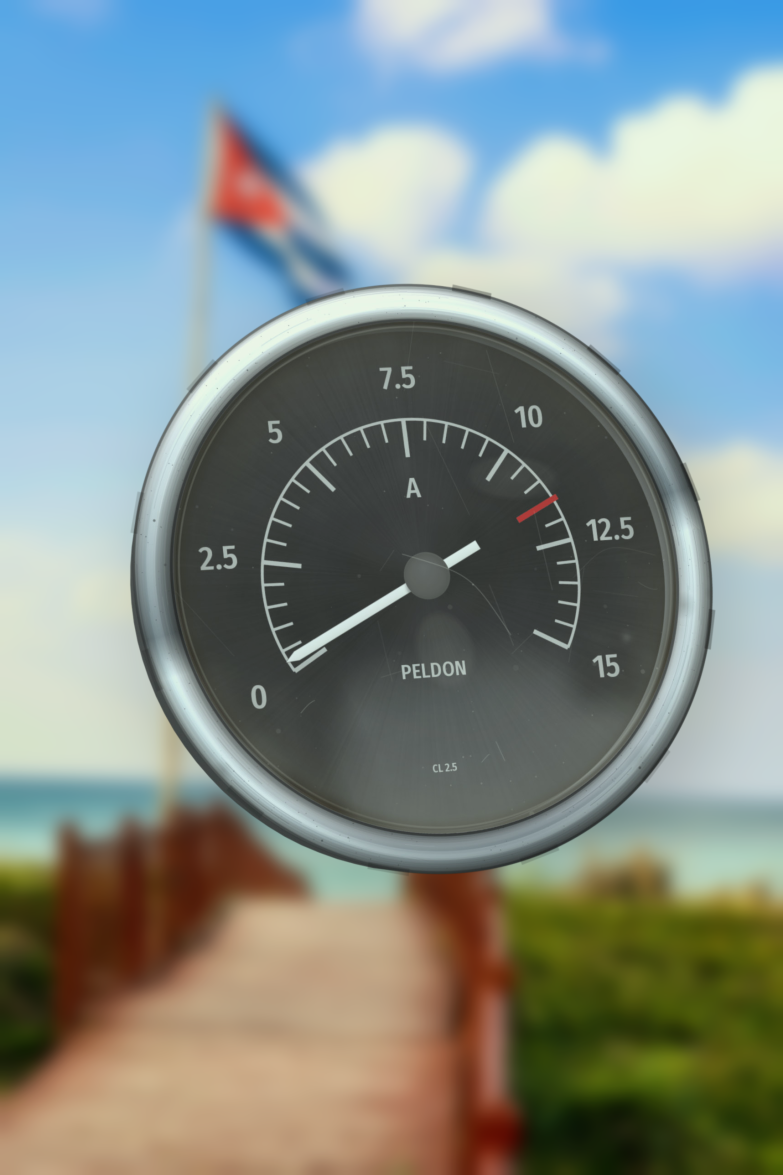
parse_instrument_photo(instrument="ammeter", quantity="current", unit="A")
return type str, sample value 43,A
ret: 0.25,A
